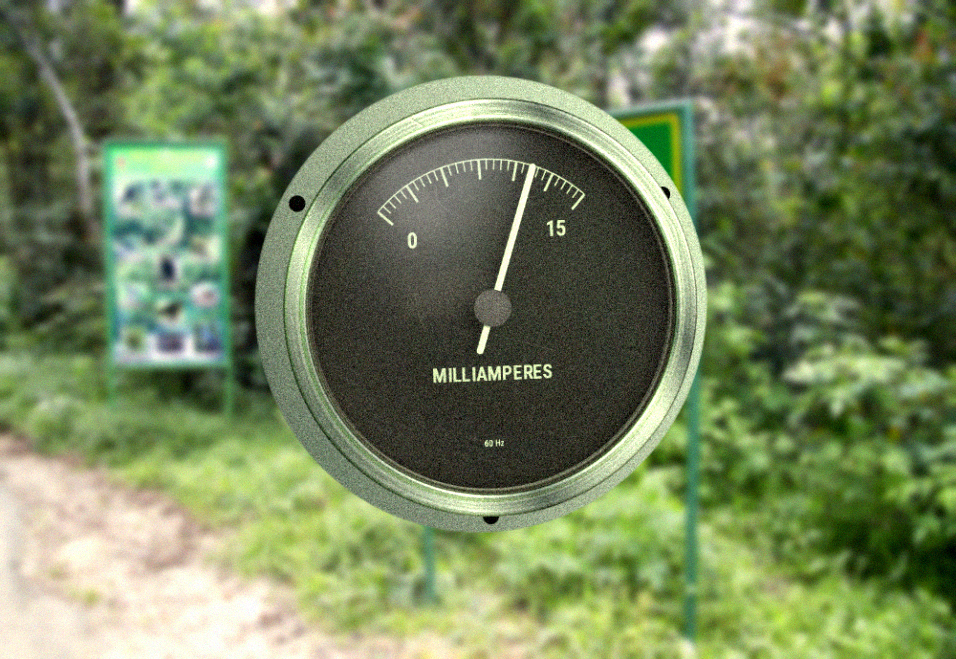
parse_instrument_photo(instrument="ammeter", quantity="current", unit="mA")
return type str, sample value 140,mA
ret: 11,mA
